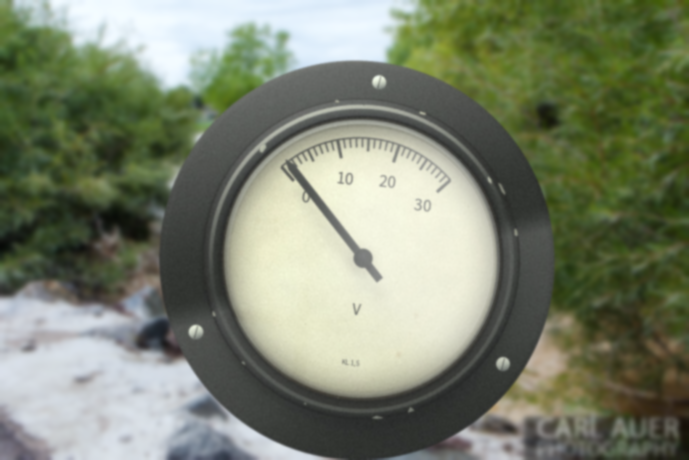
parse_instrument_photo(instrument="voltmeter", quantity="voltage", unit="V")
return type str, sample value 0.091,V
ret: 1,V
